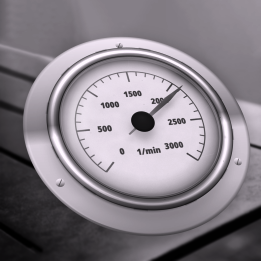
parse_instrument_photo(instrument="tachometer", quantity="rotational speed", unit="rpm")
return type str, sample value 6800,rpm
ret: 2100,rpm
